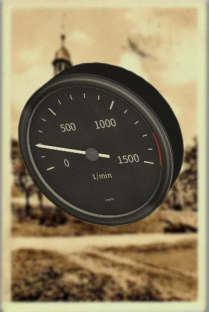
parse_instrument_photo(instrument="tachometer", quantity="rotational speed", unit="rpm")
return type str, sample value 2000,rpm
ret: 200,rpm
